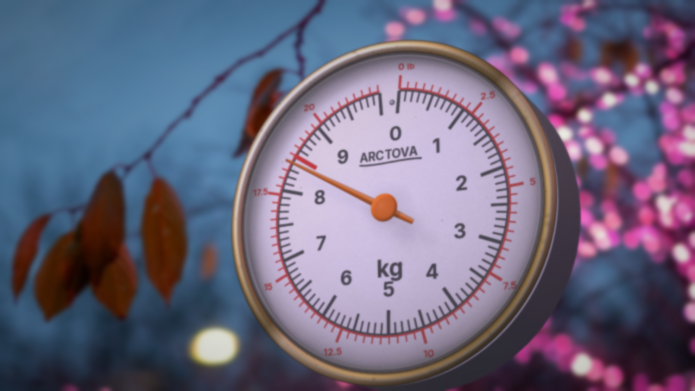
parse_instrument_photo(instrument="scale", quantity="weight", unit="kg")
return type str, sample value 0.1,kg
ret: 8.4,kg
